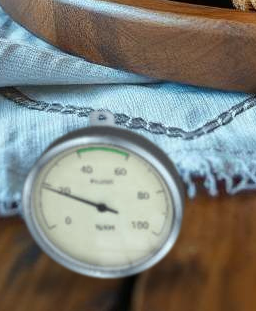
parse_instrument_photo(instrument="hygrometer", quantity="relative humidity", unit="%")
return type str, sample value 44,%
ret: 20,%
